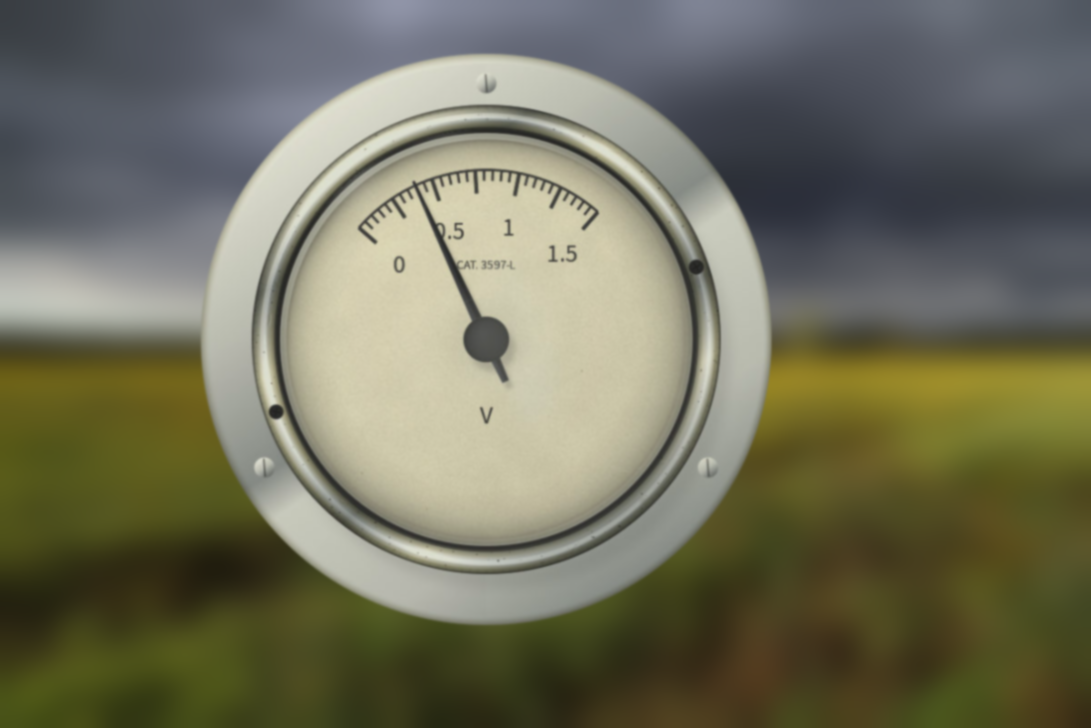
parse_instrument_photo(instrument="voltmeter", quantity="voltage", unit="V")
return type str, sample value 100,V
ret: 0.4,V
